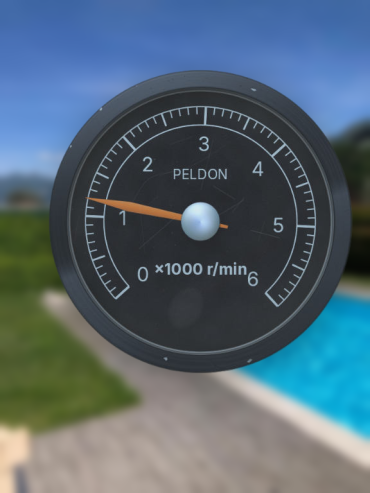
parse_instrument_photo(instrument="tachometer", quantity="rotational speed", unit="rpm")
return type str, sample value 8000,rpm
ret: 1200,rpm
